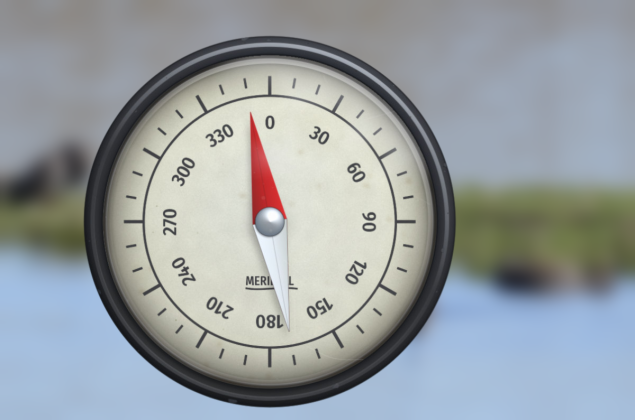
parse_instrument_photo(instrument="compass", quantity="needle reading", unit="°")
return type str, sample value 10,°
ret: 350,°
